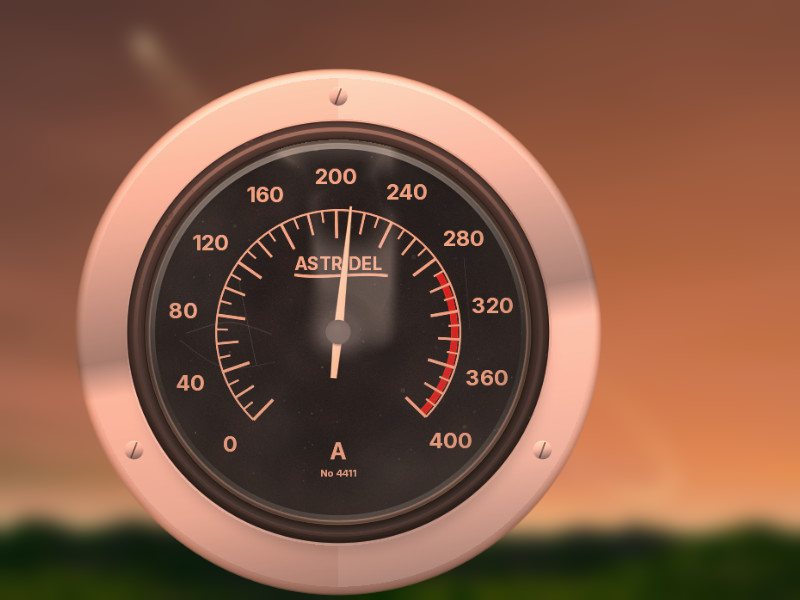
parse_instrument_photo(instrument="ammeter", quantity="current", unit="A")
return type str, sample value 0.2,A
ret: 210,A
